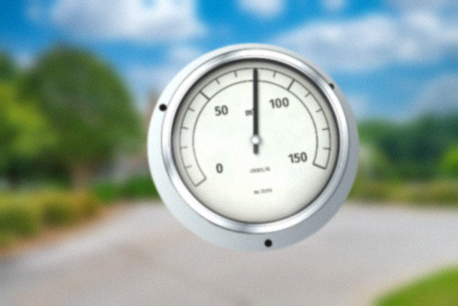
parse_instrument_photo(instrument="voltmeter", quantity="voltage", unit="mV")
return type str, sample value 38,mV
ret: 80,mV
